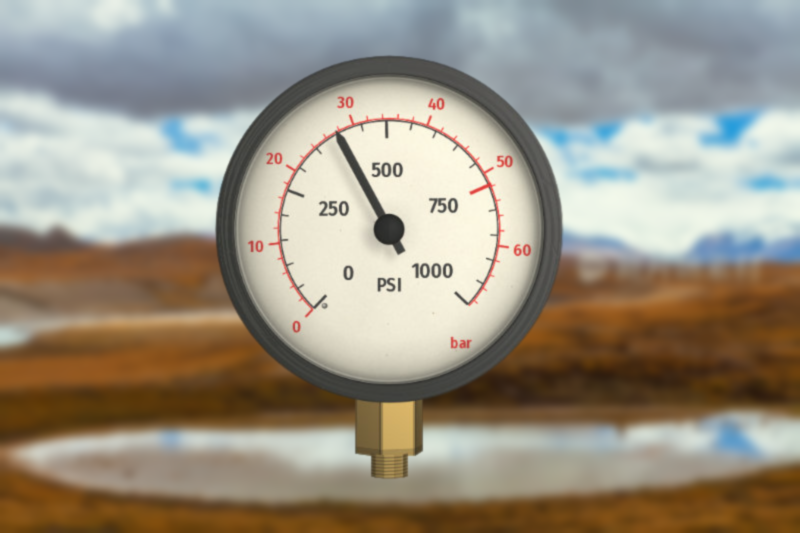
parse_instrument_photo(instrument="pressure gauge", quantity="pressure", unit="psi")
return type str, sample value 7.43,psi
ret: 400,psi
